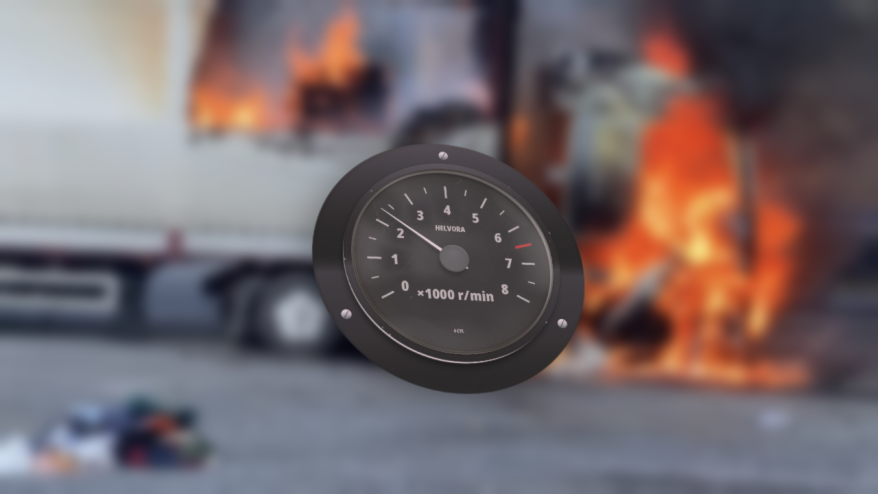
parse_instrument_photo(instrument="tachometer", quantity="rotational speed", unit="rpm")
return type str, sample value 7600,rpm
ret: 2250,rpm
